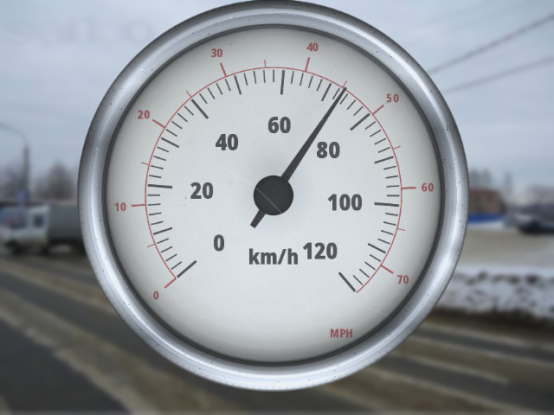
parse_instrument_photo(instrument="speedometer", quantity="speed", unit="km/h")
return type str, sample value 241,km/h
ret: 73,km/h
